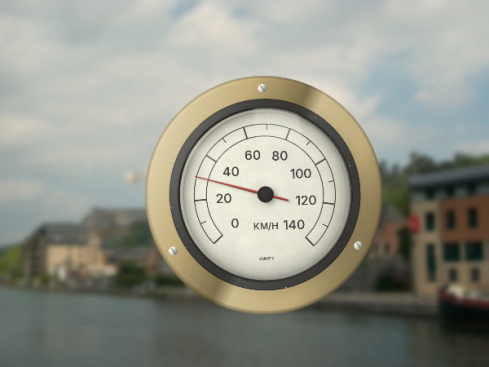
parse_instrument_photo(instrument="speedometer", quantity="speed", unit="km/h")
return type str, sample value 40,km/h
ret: 30,km/h
